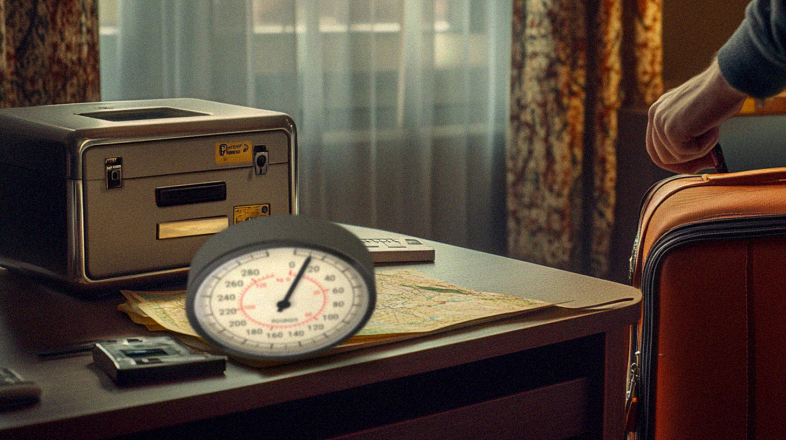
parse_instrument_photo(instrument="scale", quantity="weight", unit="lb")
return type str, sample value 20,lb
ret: 10,lb
